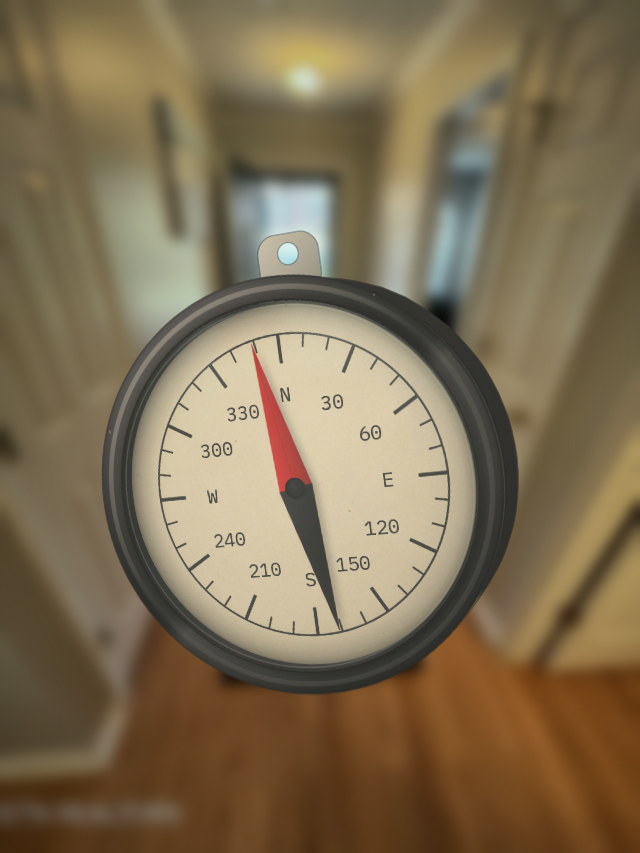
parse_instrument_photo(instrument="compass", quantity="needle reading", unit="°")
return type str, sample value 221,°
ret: 350,°
